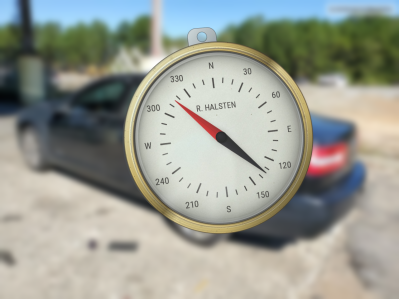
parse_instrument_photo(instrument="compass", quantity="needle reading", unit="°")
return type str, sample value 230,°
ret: 315,°
